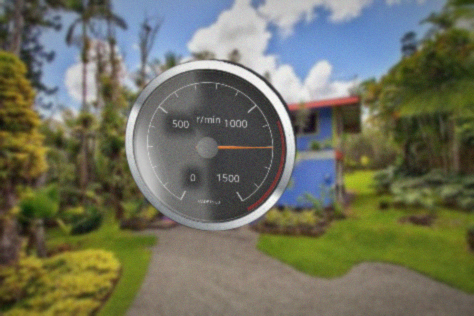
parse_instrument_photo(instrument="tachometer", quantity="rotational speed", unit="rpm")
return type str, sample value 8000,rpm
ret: 1200,rpm
